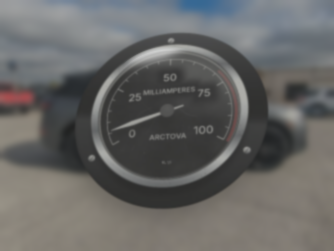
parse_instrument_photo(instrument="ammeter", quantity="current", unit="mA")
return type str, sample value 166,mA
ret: 5,mA
